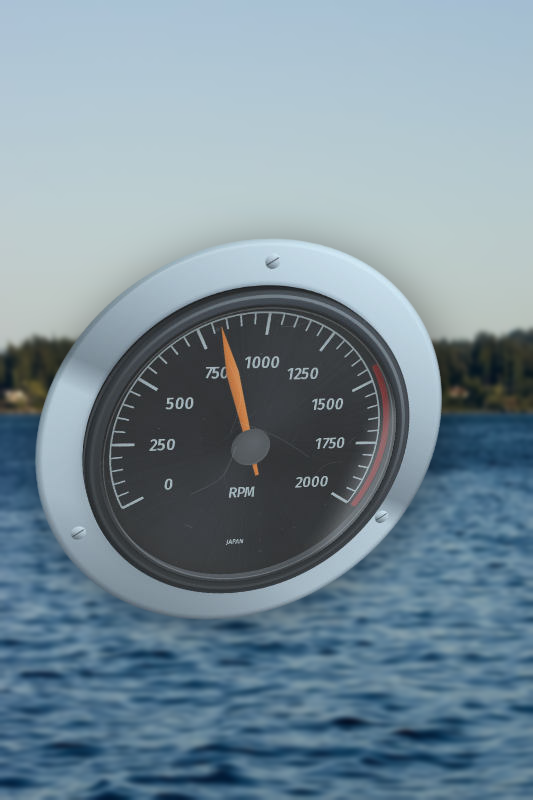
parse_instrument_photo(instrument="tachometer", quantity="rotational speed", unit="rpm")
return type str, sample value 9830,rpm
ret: 825,rpm
